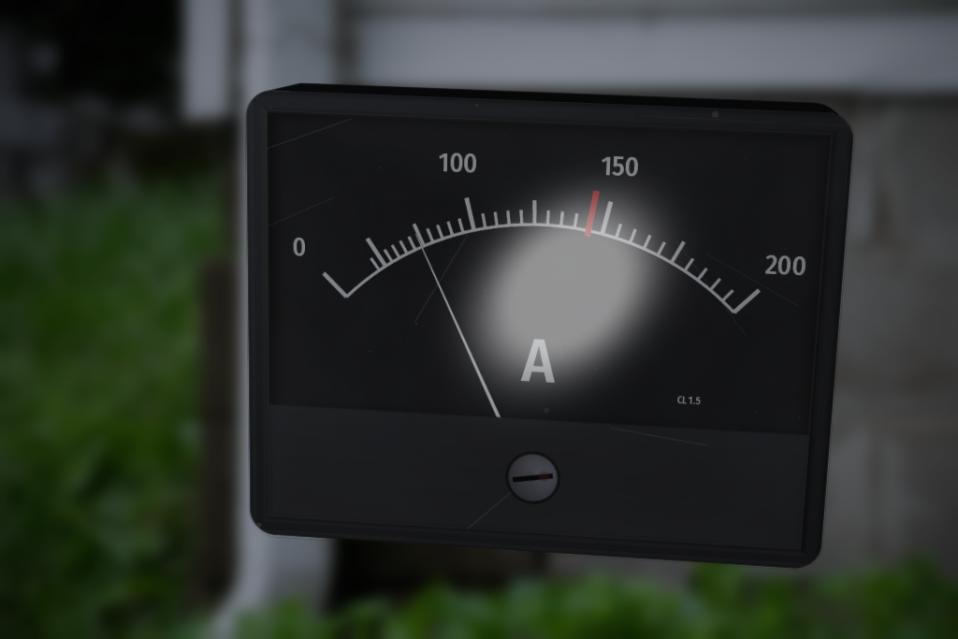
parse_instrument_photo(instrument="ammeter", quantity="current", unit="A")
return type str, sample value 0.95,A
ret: 75,A
